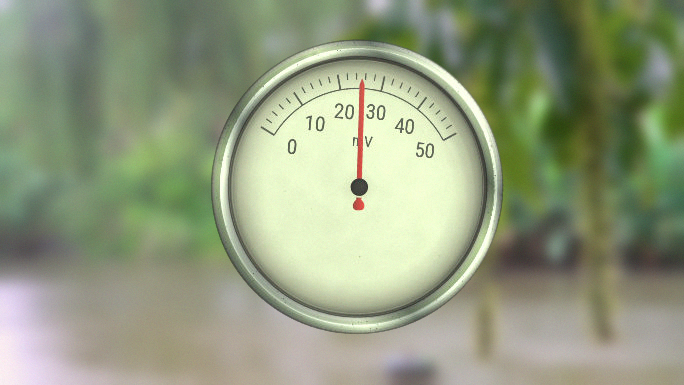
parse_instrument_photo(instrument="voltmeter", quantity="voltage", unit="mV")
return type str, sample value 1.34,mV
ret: 25,mV
